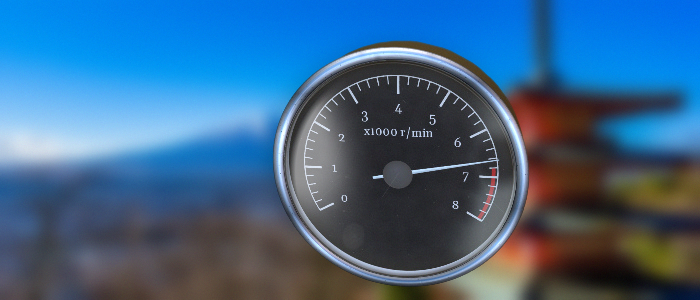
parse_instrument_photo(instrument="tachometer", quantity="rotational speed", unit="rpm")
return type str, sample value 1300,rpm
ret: 6600,rpm
